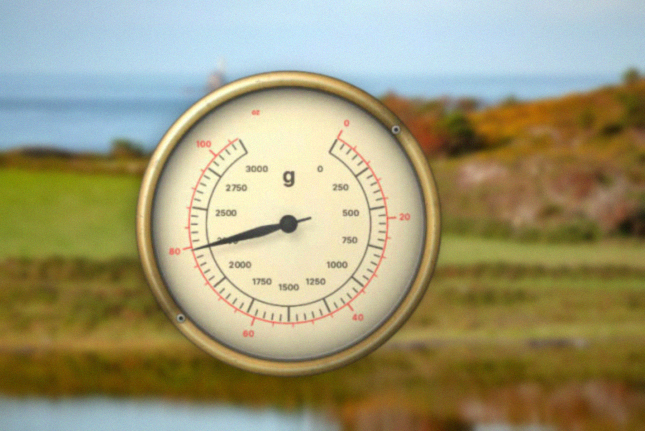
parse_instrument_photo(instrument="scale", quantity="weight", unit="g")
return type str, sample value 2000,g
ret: 2250,g
